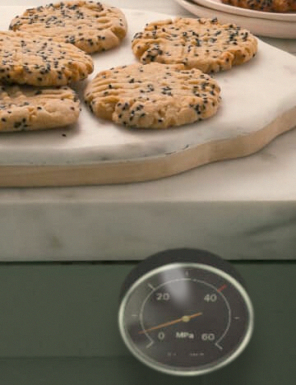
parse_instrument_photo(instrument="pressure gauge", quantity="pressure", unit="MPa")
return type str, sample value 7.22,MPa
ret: 5,MPa
